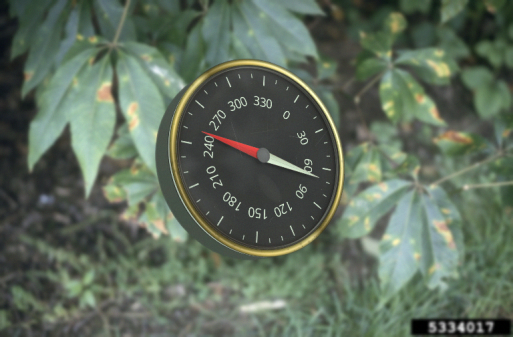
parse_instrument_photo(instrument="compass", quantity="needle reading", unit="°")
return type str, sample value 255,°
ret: 250,°
